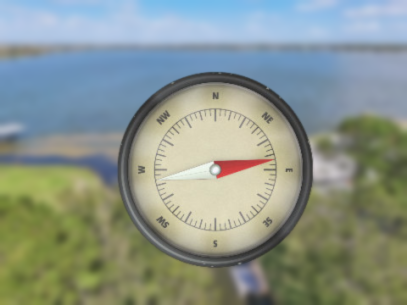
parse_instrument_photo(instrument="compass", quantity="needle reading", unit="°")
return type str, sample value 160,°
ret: 80,°
